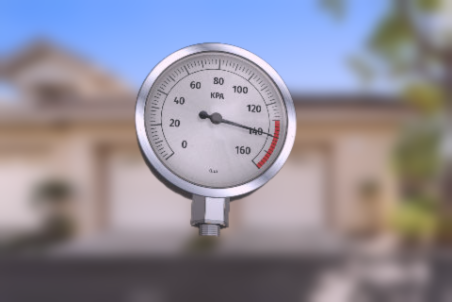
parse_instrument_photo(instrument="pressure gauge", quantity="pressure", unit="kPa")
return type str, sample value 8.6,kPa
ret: 140,kPa
